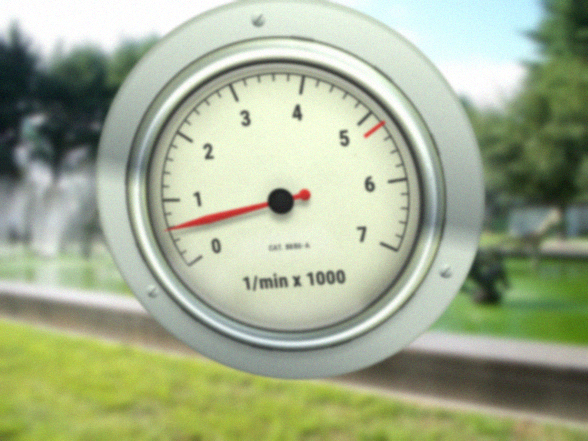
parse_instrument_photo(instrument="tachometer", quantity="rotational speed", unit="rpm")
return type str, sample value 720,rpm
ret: 600,rpm
